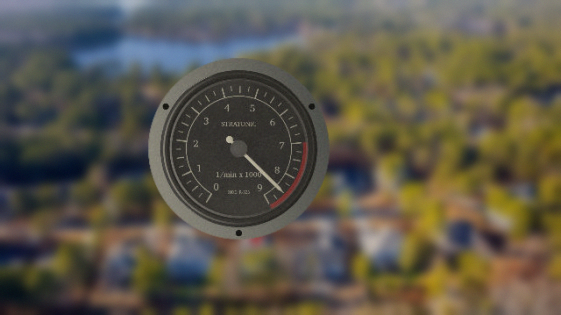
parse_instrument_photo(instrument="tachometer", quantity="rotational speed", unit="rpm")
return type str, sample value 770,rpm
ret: 8500,rpm
